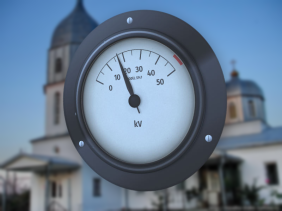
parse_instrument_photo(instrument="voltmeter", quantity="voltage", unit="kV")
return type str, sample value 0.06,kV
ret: 17.5,kV
